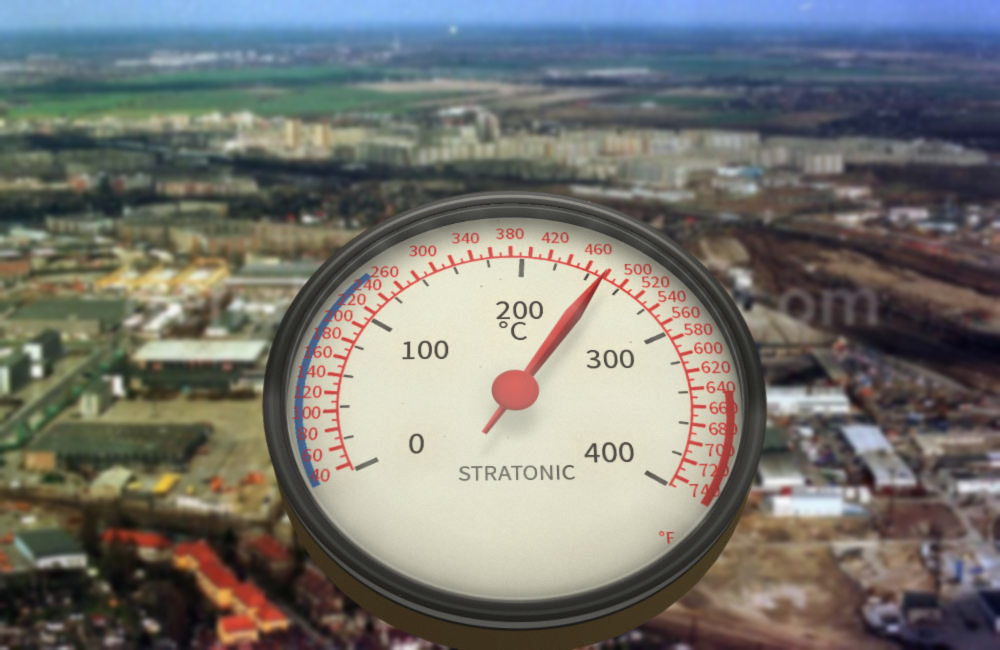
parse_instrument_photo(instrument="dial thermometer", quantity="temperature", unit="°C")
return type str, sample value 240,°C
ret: 250,°C
